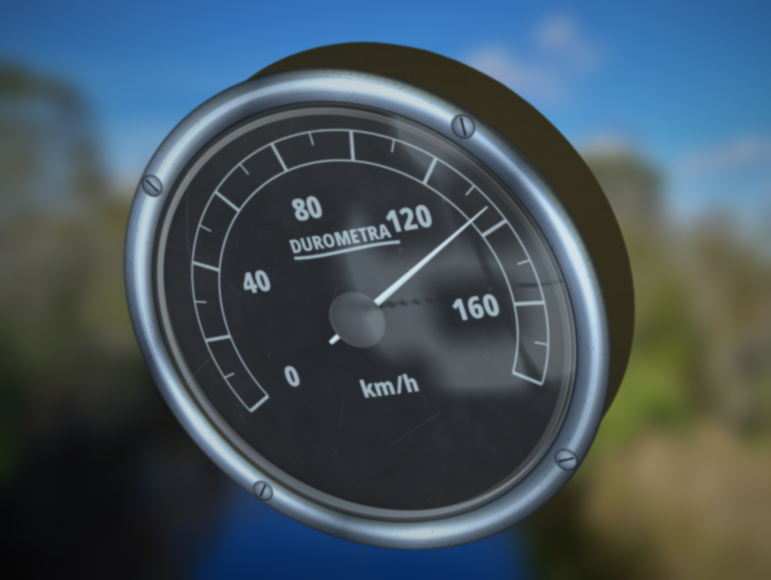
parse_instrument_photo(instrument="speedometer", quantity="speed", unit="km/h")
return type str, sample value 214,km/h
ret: 135,km/h
